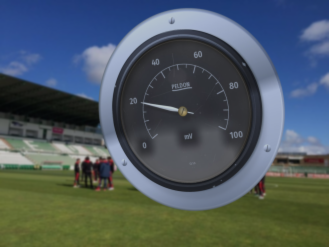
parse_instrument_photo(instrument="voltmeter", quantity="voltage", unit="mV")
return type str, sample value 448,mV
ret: 20,mV
